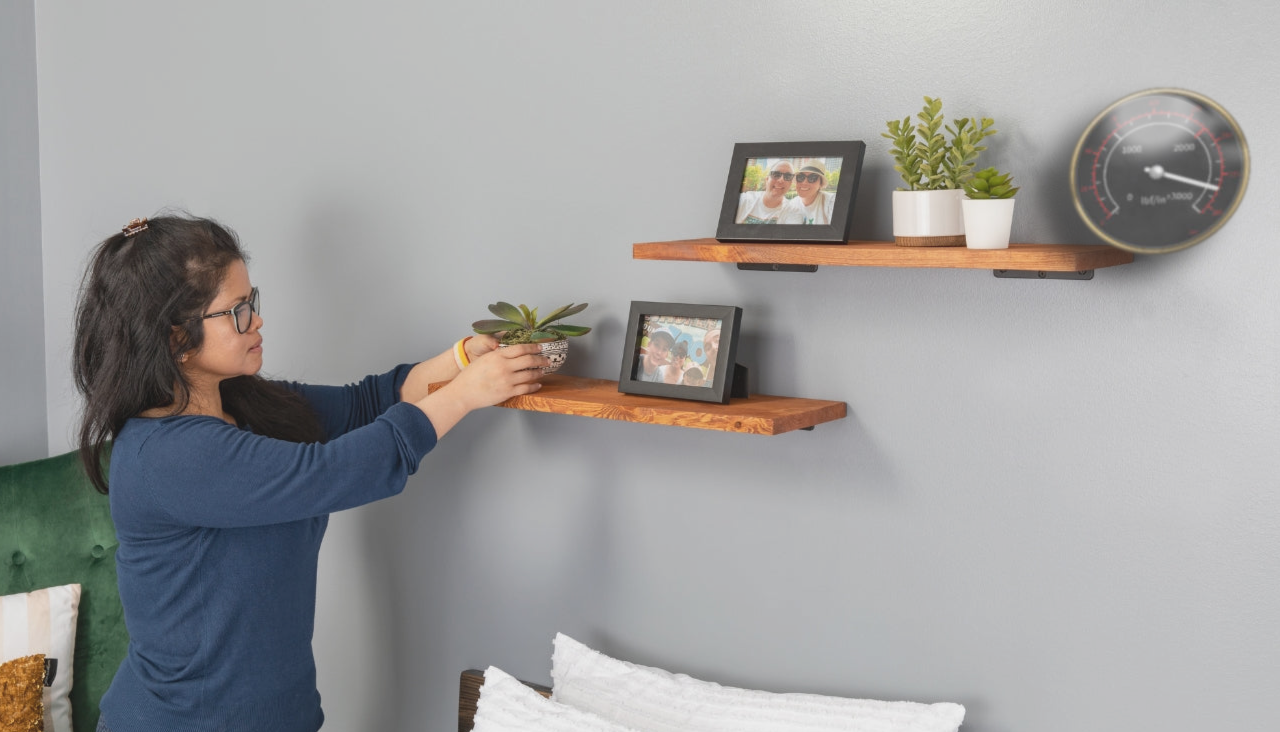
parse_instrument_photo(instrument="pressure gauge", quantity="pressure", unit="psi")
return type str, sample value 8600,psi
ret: 2700,psi
